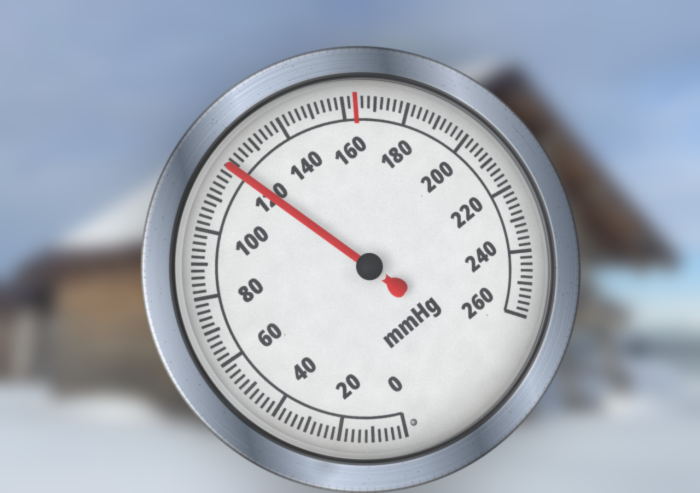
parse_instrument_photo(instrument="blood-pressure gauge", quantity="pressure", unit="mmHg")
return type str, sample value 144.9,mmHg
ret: 120,mmHg
